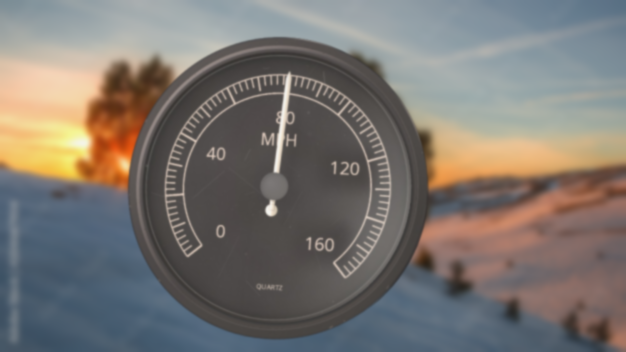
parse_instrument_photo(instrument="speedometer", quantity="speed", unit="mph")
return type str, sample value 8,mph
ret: 80,mph
